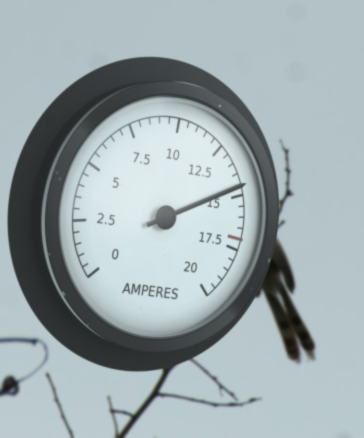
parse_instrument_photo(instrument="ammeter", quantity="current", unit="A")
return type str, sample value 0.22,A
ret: 14.5,A
